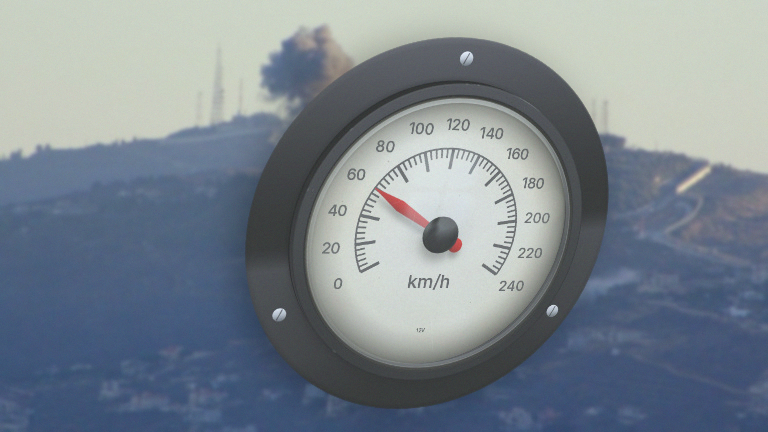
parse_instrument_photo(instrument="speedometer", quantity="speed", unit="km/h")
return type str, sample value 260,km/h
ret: 60,km/h
